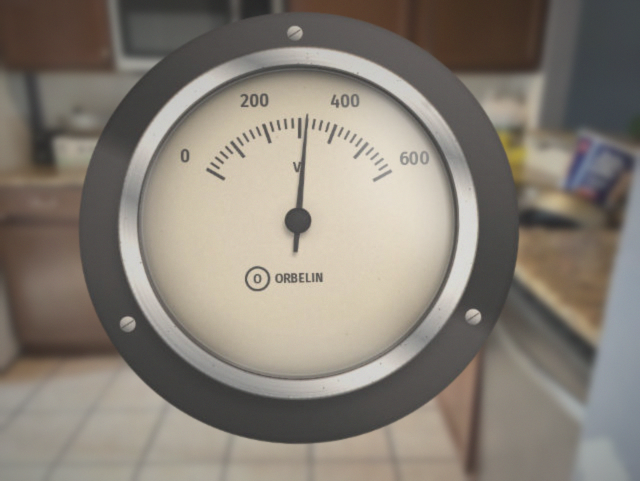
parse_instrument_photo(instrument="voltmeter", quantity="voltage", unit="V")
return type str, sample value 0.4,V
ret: 320,V
